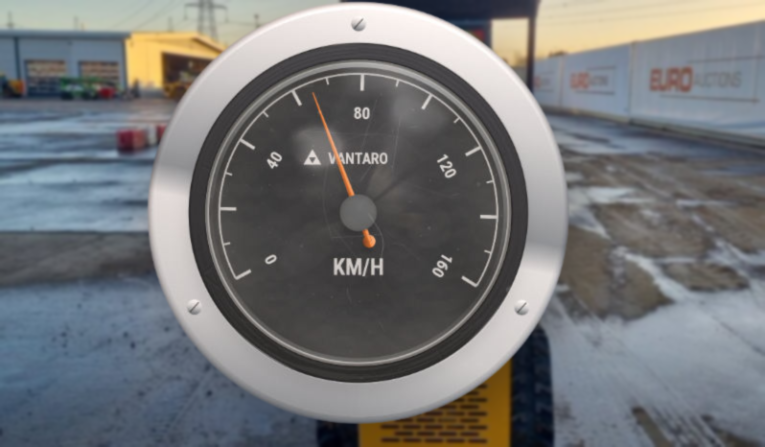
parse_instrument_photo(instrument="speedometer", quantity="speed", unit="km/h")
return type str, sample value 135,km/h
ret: 65,km/h
